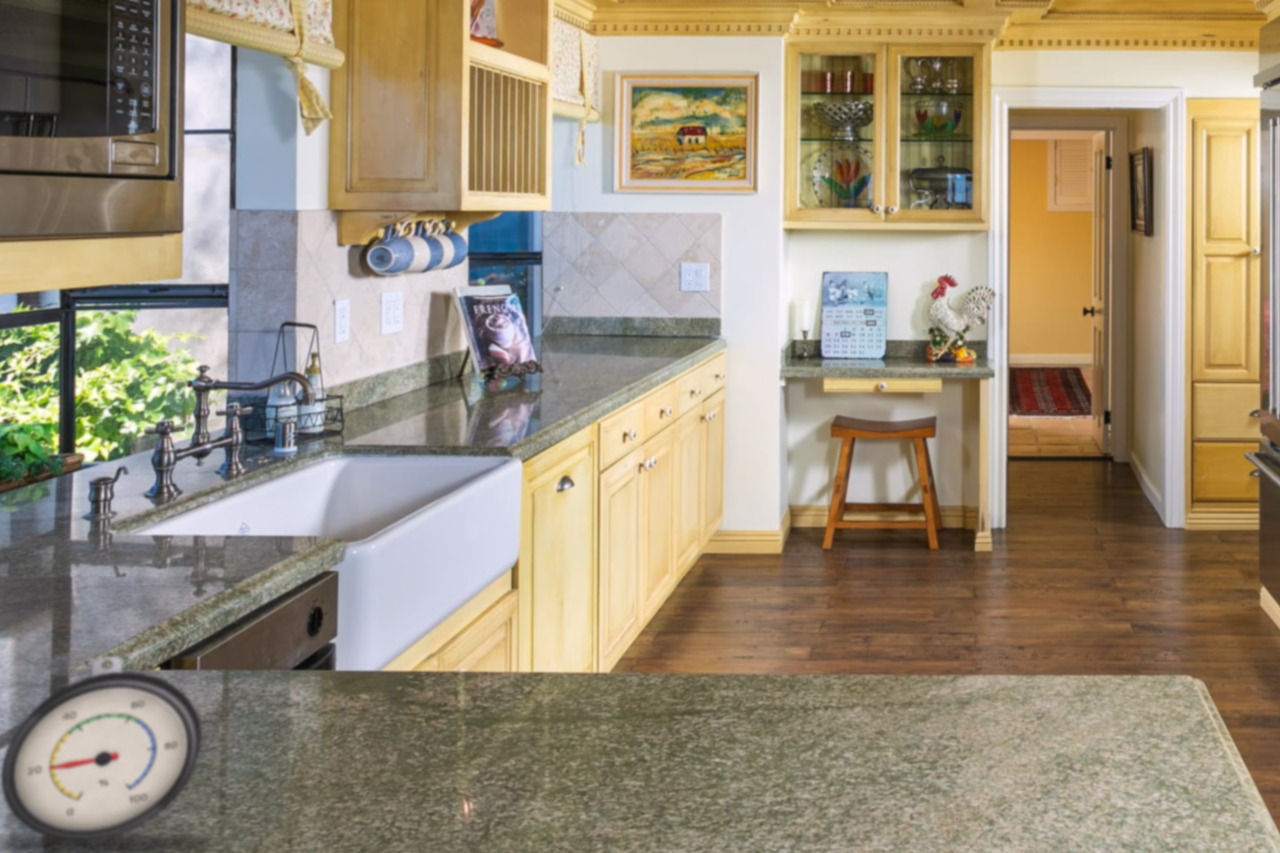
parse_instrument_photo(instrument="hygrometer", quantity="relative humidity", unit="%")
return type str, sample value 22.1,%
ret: 20,%
